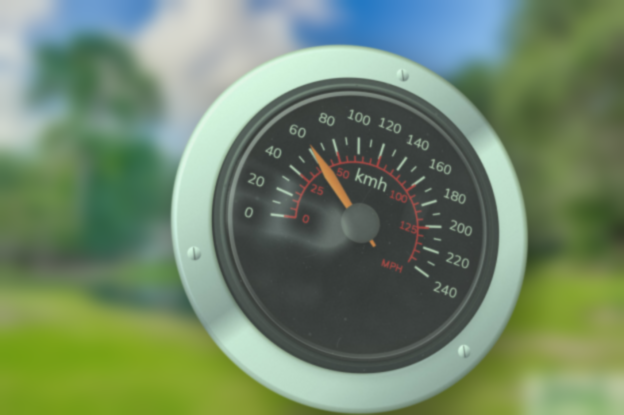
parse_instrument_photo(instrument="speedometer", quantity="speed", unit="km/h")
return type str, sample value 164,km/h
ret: 60,km/h
